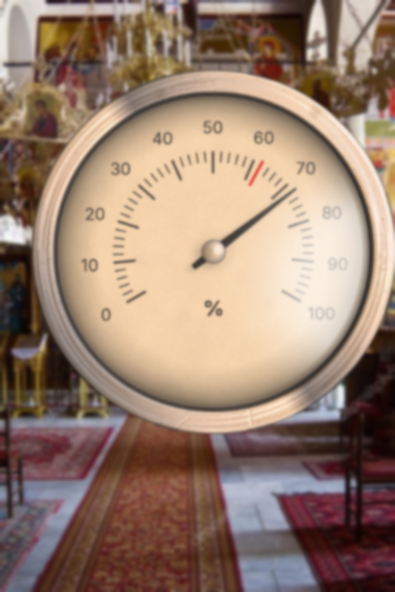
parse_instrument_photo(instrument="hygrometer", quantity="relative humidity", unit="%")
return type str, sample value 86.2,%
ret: 72,%
